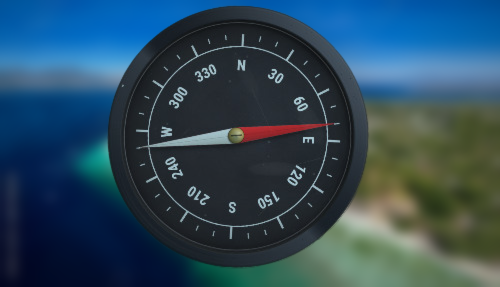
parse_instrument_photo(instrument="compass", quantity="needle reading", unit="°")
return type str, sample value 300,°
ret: 80,°
